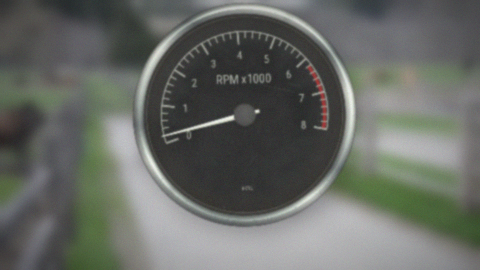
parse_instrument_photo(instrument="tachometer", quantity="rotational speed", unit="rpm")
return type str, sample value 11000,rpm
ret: 200,rpm
